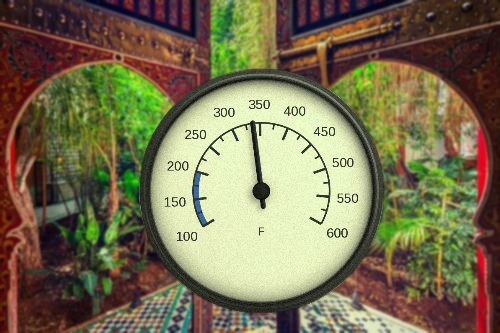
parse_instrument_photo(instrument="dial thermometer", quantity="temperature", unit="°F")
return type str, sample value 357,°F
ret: 337.5,°F
